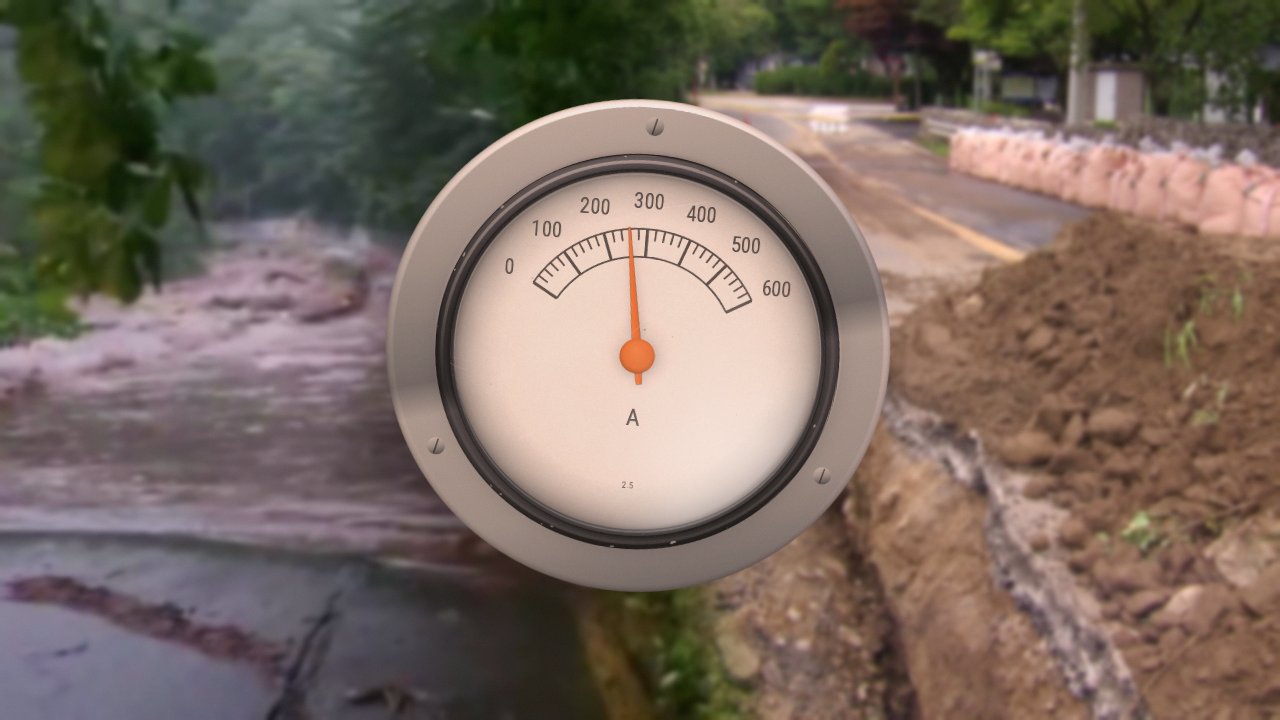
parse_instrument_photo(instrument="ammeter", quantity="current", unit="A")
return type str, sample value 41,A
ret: 260,A
